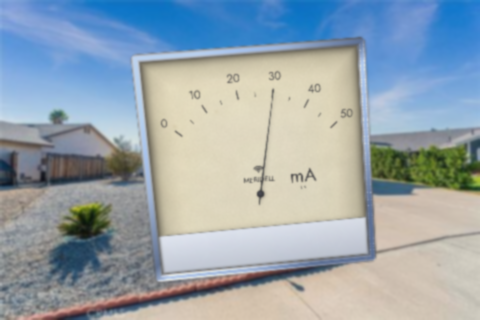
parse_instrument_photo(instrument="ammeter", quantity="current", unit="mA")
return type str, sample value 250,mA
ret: 30,mA
